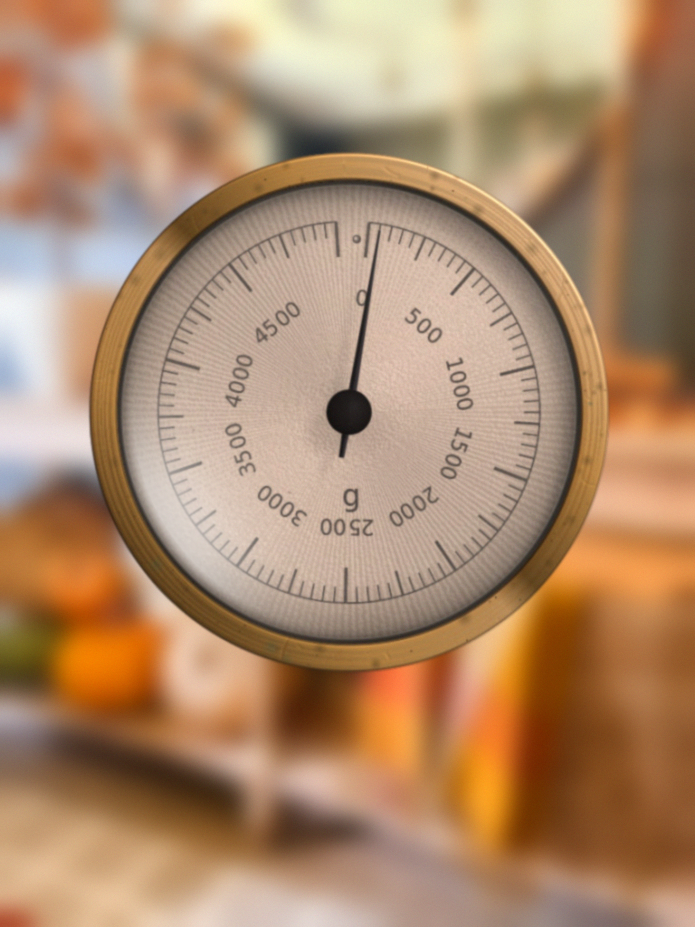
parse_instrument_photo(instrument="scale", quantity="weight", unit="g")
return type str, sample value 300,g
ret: 50,g
